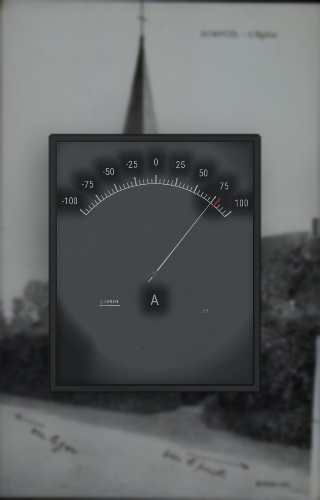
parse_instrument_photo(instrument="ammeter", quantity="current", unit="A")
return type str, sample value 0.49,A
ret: 75,A
